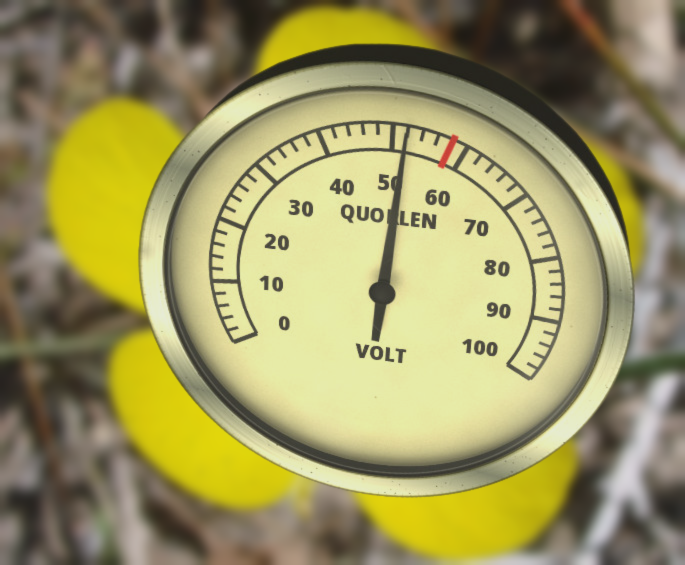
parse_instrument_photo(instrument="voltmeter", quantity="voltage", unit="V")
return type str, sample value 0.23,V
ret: 52,V
